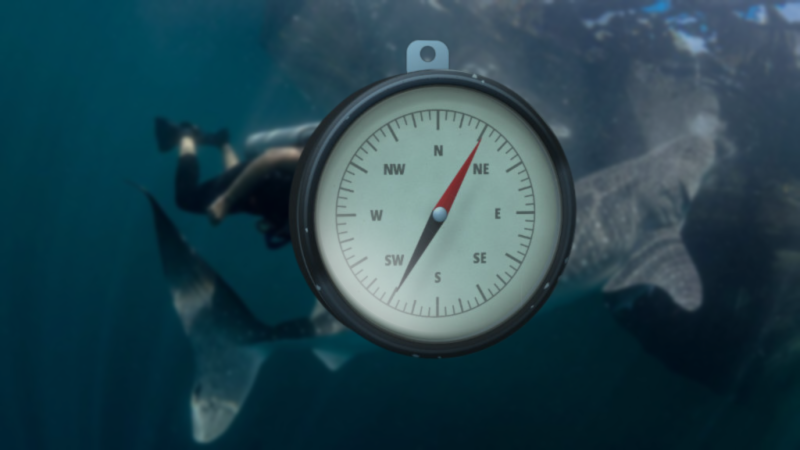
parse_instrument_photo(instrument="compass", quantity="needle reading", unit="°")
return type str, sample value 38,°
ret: 30,°
